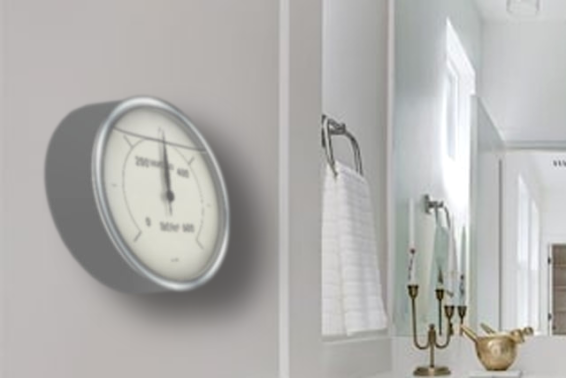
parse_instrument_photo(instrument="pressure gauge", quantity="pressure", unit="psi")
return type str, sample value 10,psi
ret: 300,psi
